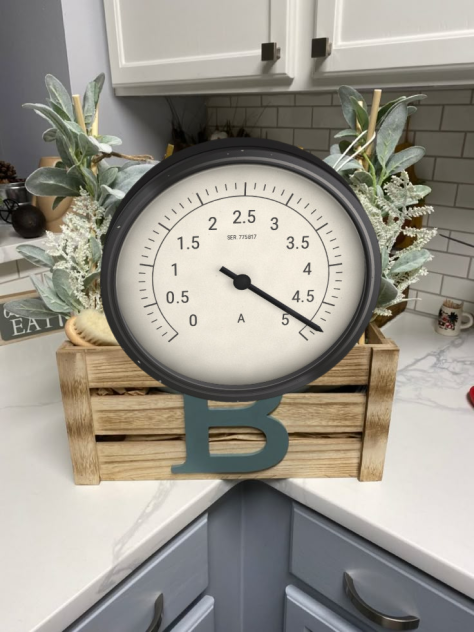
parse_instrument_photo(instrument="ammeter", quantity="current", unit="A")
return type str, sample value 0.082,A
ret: 4.8,A
